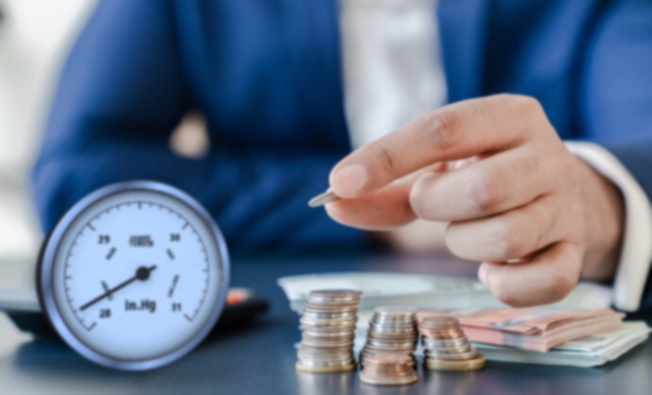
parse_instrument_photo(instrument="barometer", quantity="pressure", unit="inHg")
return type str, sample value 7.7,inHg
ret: 28.2,inHg
